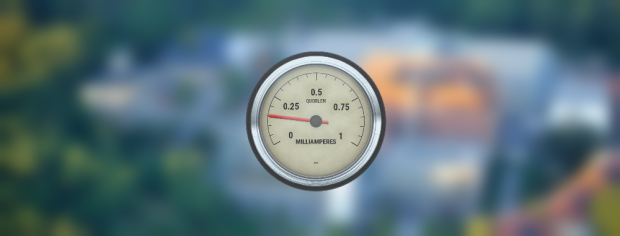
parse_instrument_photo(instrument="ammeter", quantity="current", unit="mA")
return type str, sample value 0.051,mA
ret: 0.15,mA
